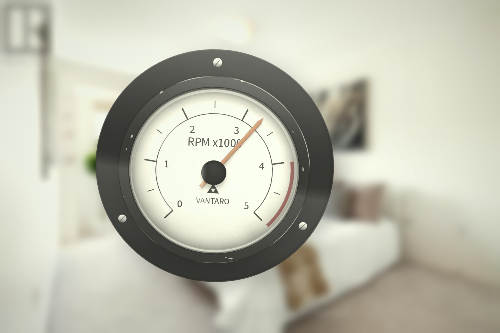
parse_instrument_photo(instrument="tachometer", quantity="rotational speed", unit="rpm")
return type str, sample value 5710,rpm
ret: 3250,rpm
